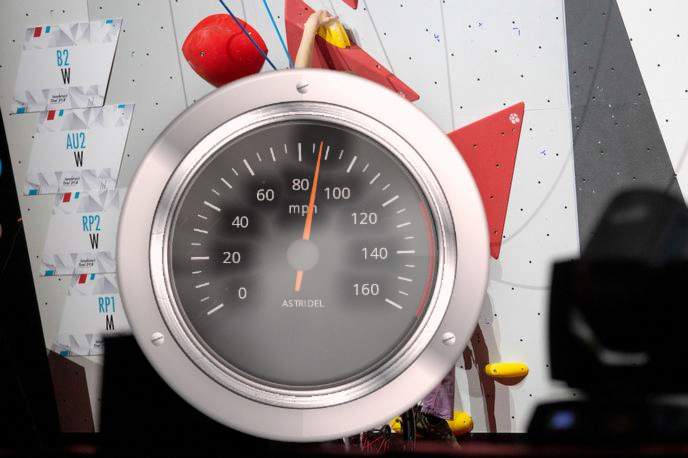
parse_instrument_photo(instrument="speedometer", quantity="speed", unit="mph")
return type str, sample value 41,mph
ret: 87.5,mph
